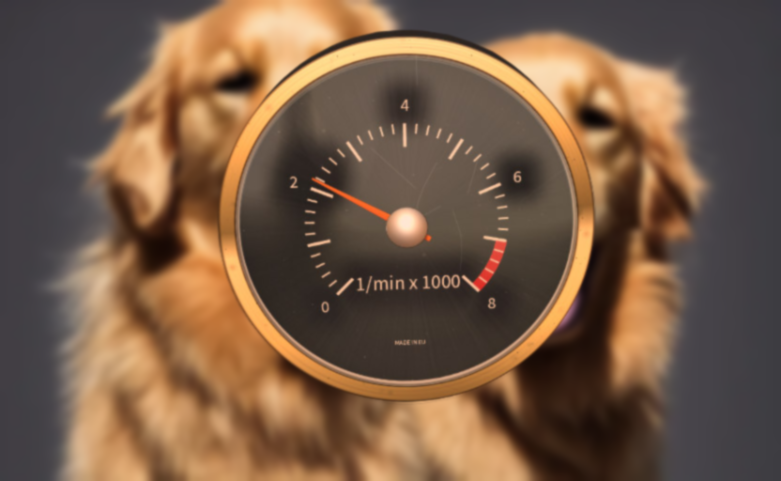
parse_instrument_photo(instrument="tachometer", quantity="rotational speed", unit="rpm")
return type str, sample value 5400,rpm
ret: 2200,rpm
